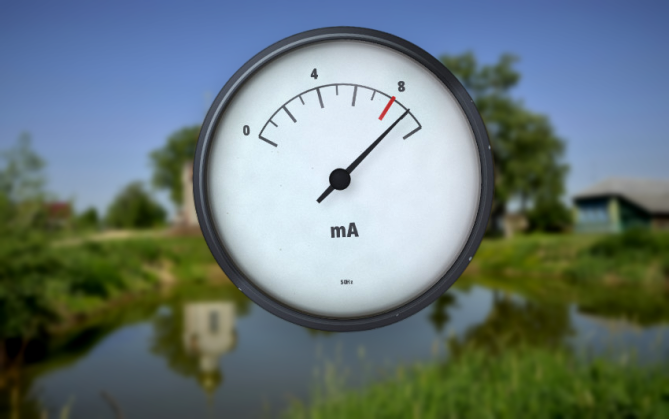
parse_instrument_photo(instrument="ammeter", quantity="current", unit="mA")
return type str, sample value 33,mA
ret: 9,mA
